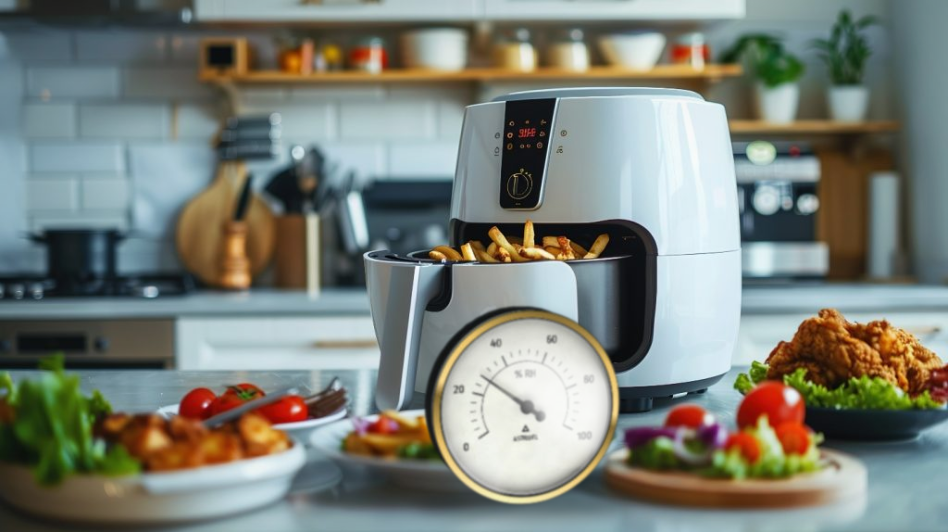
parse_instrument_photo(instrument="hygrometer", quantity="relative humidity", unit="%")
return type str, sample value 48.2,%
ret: 28,%
